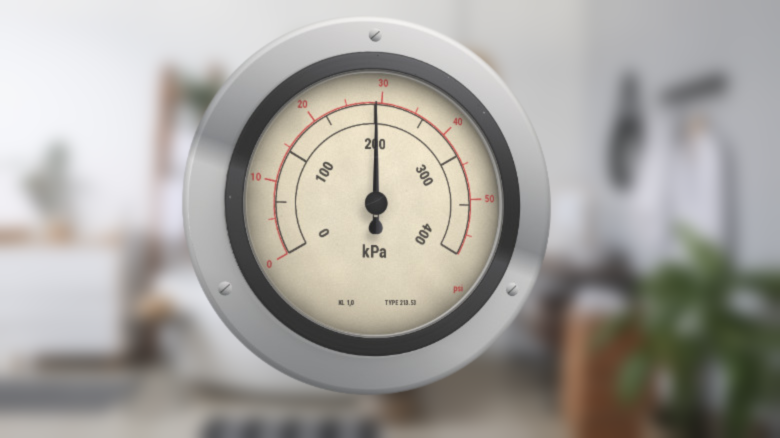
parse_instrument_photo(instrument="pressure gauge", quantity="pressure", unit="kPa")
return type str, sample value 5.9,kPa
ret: 200,kPa
